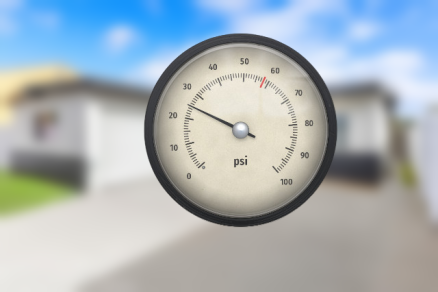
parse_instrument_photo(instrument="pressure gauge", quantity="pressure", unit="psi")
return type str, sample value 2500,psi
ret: 25,psi
